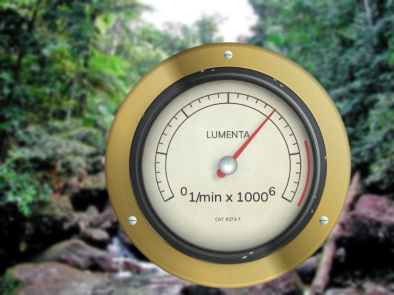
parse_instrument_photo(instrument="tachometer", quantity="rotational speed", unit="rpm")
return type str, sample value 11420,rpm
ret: 4000,rpm
